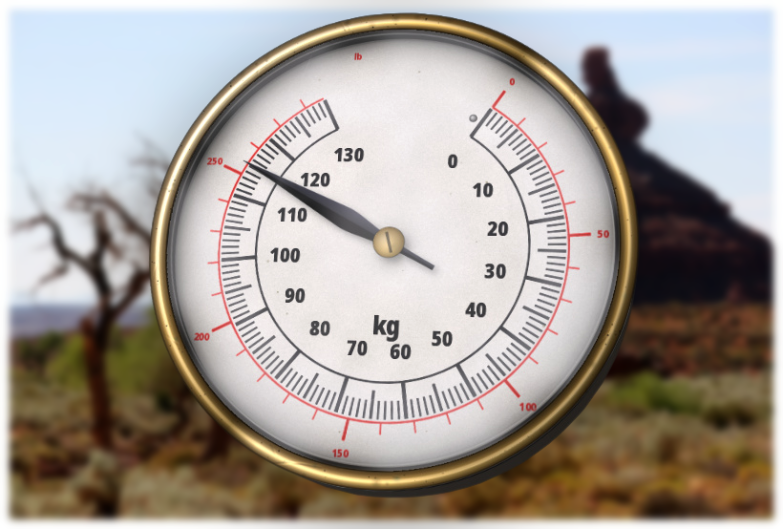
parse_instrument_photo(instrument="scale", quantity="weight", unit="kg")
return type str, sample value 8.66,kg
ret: 115,kg
